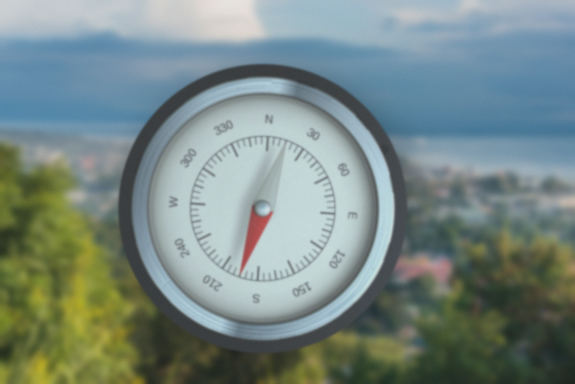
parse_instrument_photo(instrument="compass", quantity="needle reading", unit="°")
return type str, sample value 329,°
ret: 195,°
